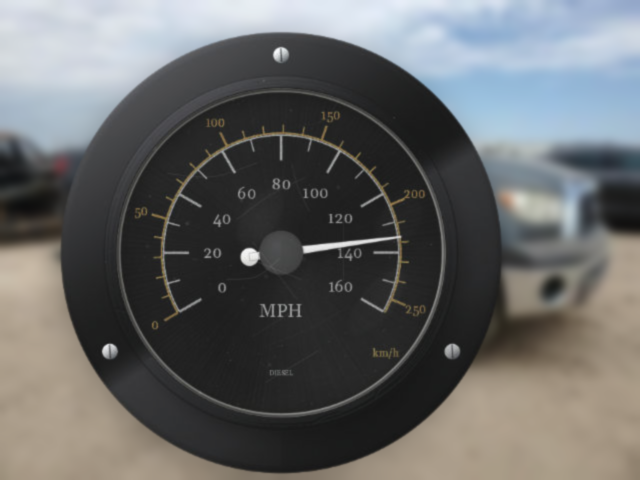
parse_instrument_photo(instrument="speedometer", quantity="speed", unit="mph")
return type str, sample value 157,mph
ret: 135,mph
